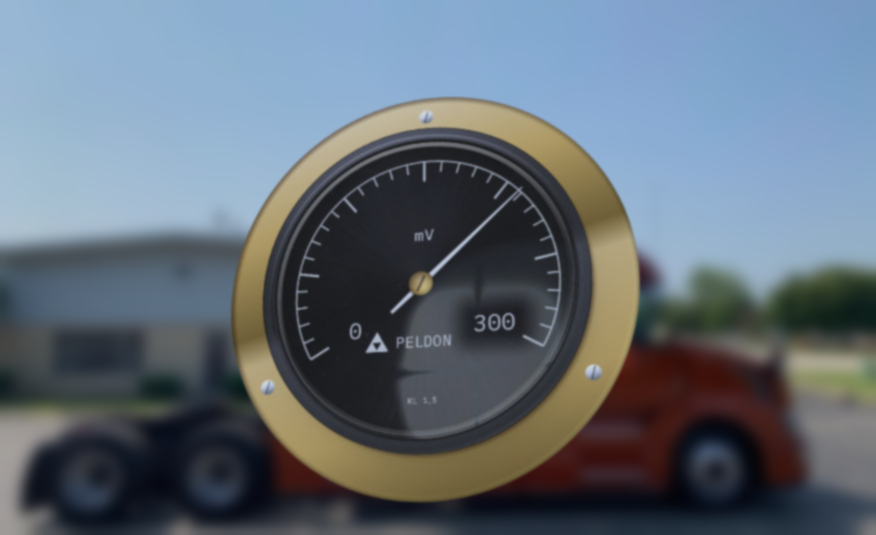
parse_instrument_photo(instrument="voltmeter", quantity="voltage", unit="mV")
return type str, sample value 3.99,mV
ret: 210,mV
